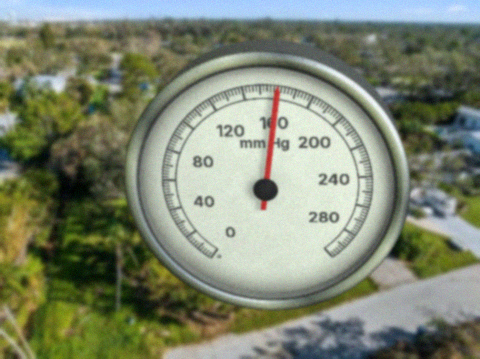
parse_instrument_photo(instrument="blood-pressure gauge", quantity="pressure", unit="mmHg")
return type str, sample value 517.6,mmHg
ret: 160,mmHg
